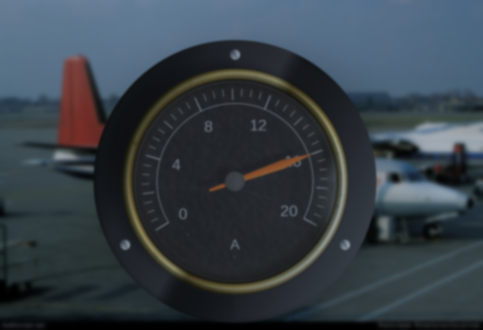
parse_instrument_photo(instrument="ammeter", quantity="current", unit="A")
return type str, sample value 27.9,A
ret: 16,A
